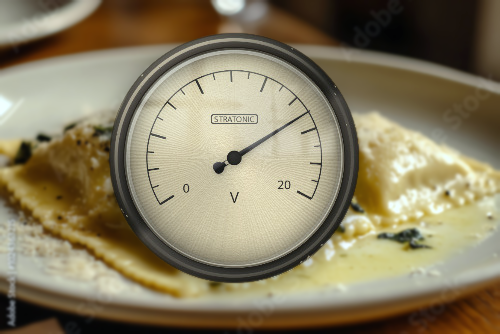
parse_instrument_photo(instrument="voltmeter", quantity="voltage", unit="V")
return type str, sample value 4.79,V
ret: 15,V
